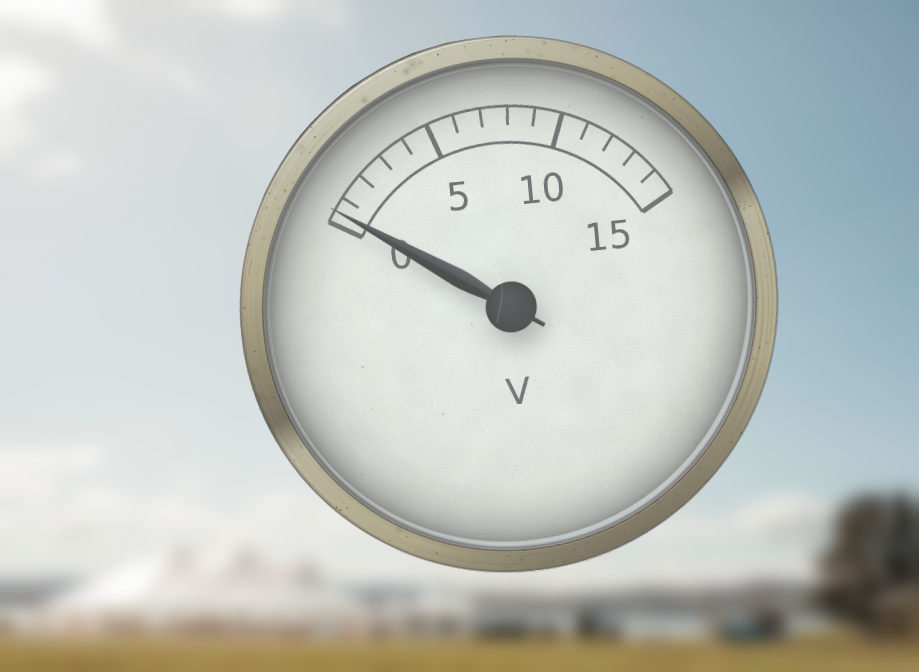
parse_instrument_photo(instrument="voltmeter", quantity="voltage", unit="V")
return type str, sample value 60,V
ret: 0.5,V
